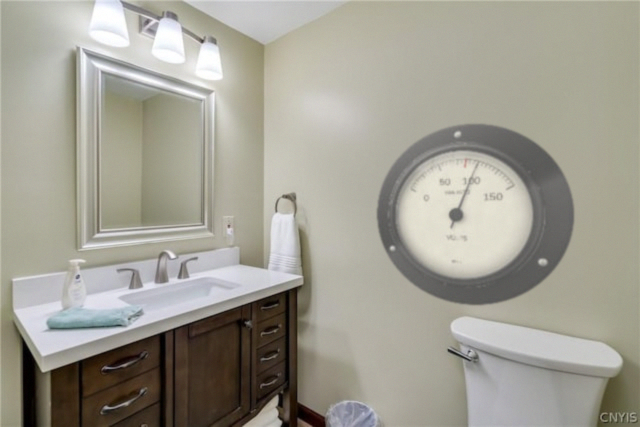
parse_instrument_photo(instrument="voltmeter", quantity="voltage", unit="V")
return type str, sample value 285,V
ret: 100,V
